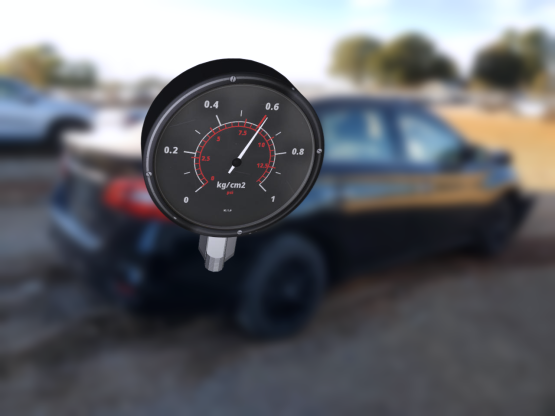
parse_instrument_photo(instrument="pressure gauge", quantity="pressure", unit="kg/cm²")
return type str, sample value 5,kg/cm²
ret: 0.6,kg/cm²
